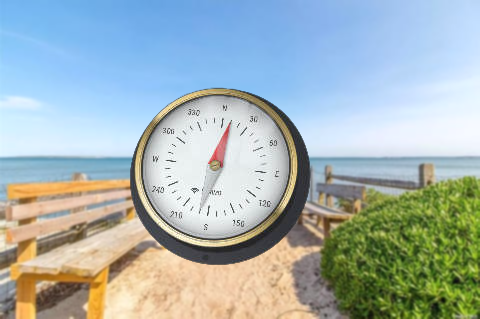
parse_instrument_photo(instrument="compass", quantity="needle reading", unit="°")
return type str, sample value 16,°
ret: 10,°
